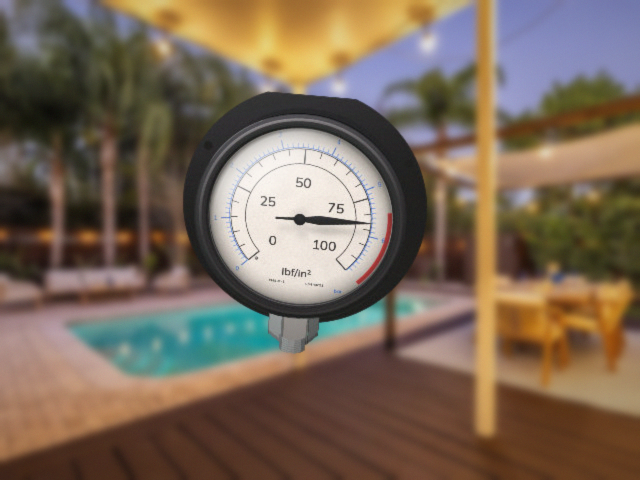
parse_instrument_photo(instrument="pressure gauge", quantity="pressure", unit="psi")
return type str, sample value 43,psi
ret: 82.5,psi
